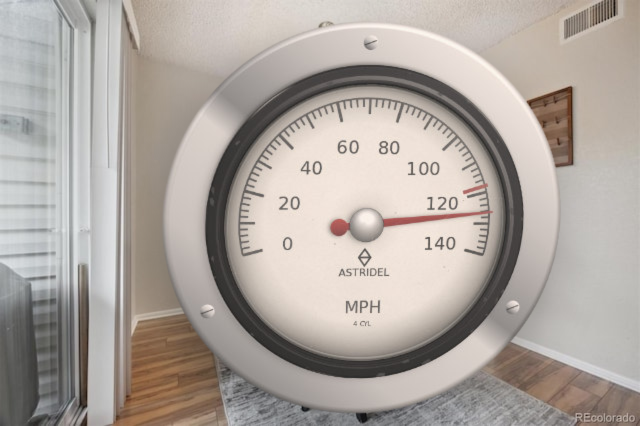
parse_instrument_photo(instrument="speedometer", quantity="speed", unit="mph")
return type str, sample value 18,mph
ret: 126,mph
